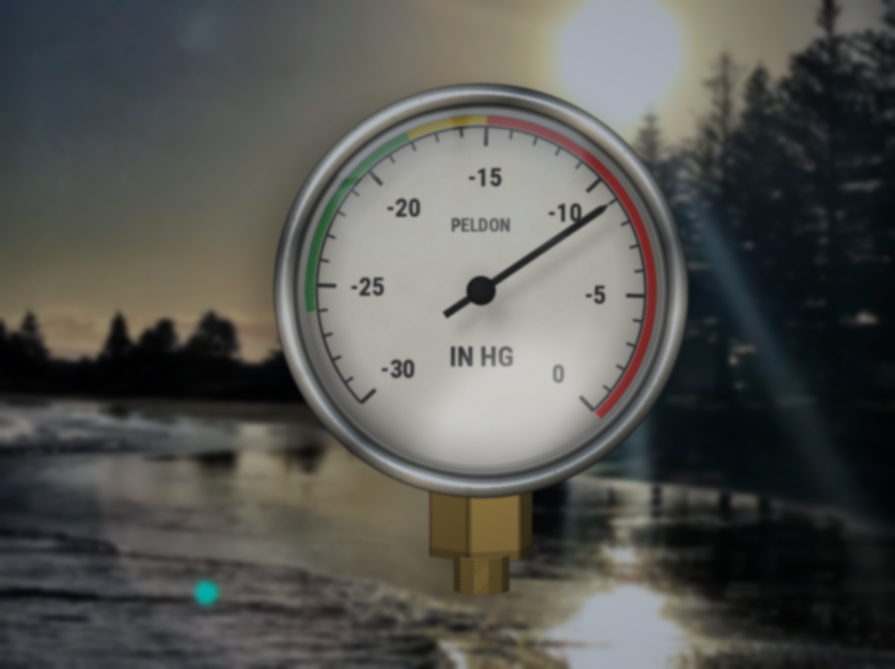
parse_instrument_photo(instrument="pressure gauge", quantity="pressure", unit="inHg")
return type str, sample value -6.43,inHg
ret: -9,inHg
